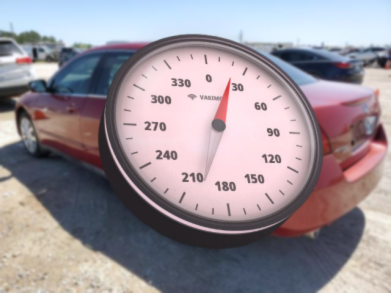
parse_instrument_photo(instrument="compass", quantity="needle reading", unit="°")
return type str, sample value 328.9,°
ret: 20,°
